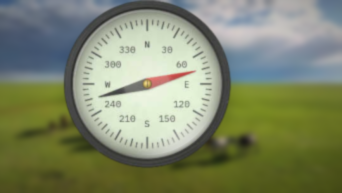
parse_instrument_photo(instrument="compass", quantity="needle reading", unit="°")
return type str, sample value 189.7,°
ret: 75,°
